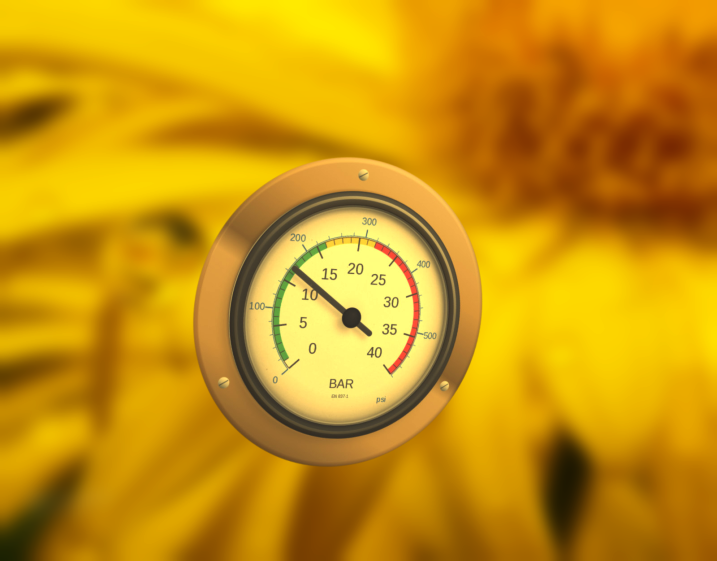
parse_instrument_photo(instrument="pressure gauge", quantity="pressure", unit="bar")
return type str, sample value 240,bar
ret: 11.5,bar
